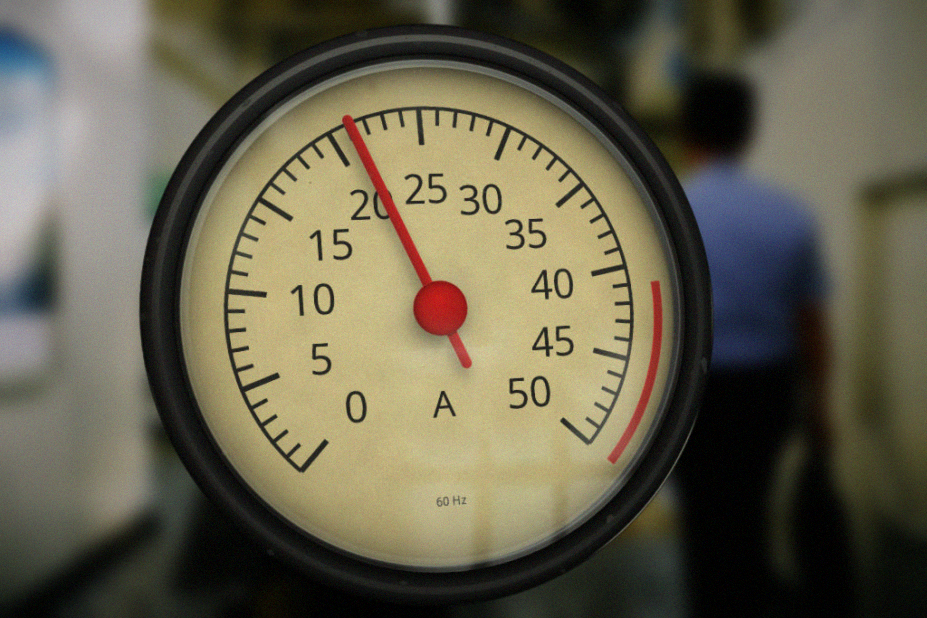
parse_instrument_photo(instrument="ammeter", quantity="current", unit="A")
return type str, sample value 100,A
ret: 21,A
